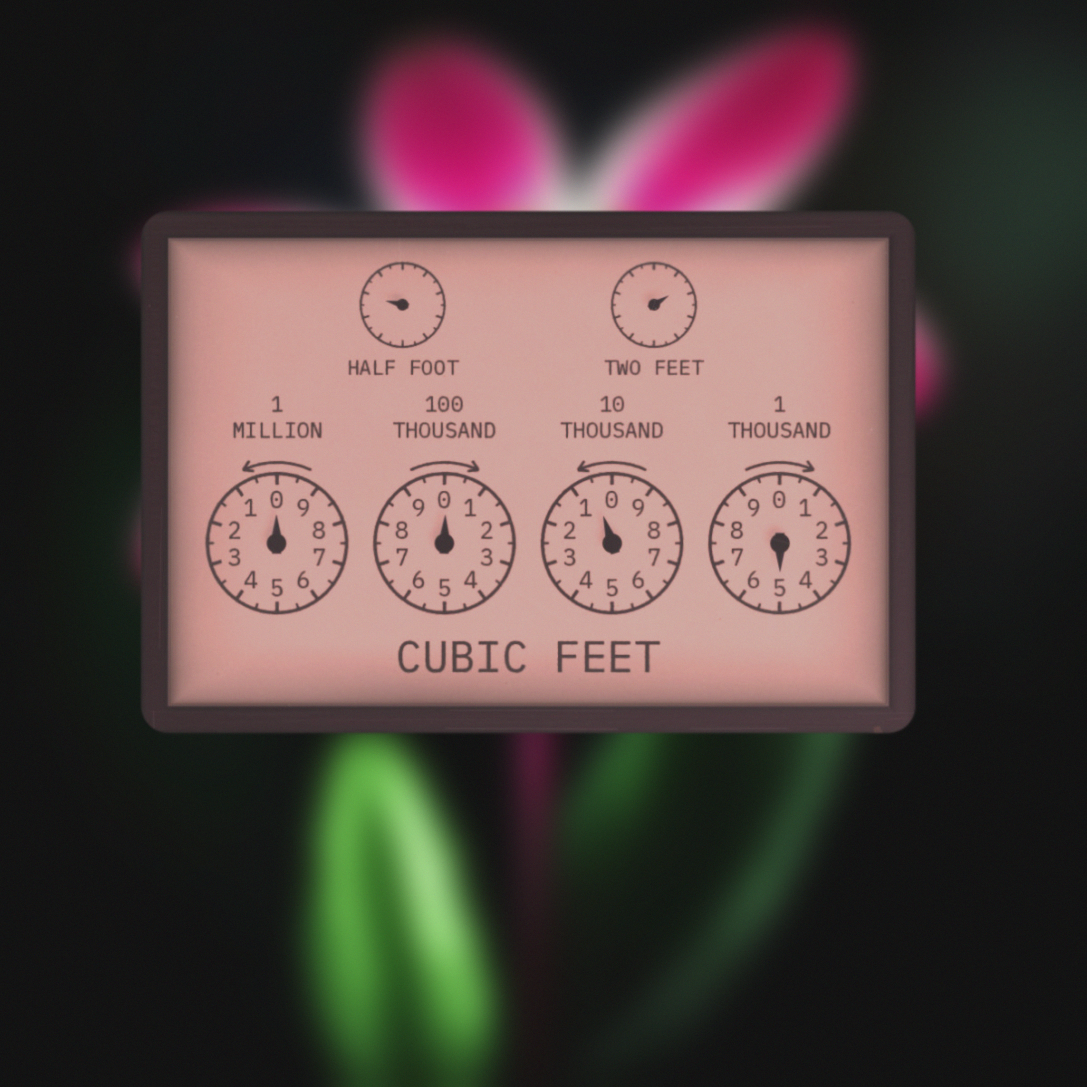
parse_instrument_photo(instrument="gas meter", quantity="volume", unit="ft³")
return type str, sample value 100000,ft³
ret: 500,ft³
